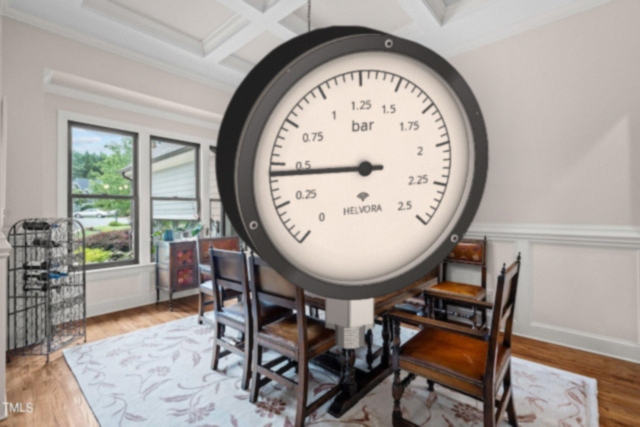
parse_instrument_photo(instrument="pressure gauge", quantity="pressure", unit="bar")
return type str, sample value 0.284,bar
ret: 0.45,bar
